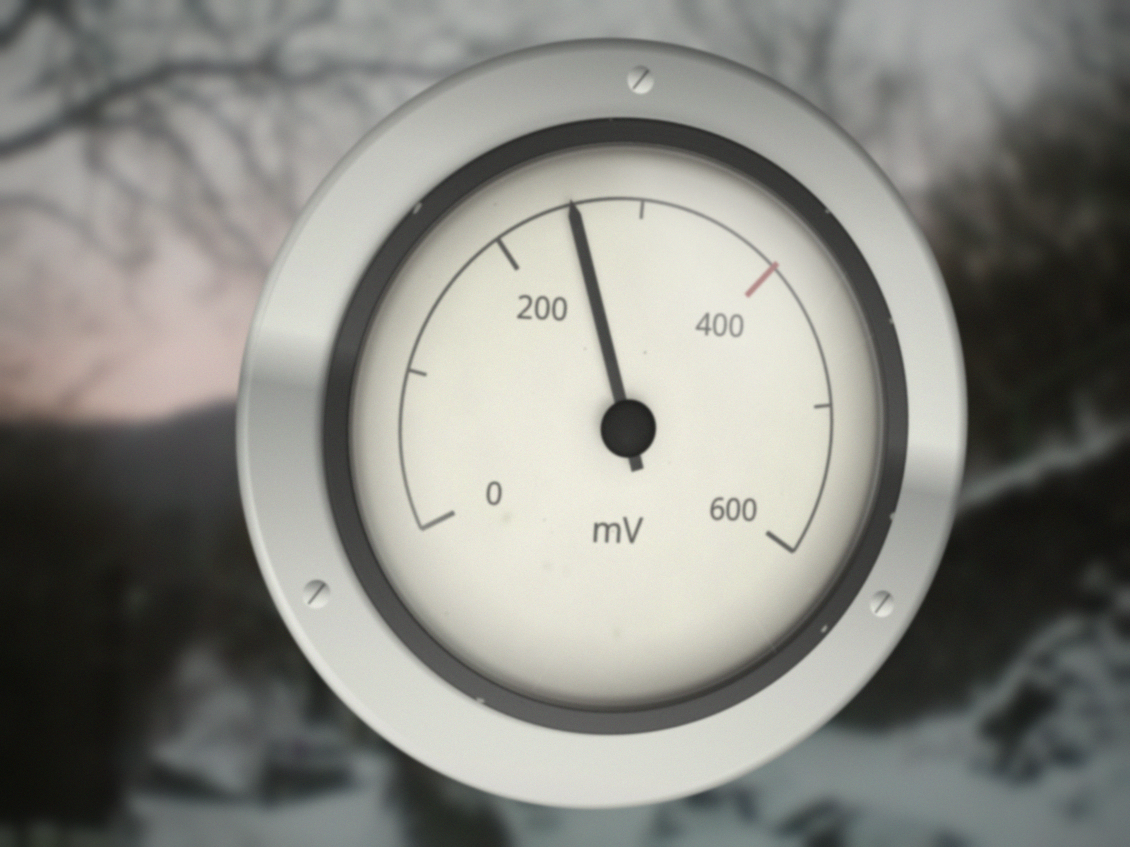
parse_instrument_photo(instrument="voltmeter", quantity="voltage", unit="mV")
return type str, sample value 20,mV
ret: 250,mV
